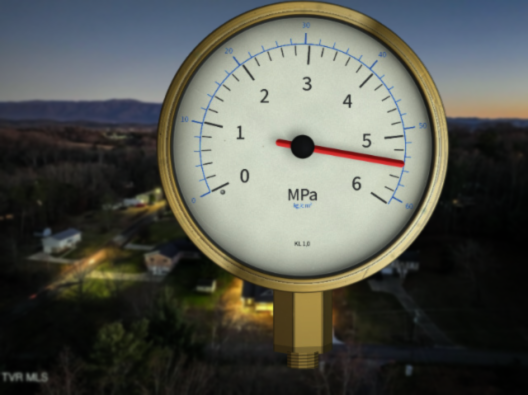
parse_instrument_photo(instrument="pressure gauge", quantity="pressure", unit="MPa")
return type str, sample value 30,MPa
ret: 5.4,MPa
